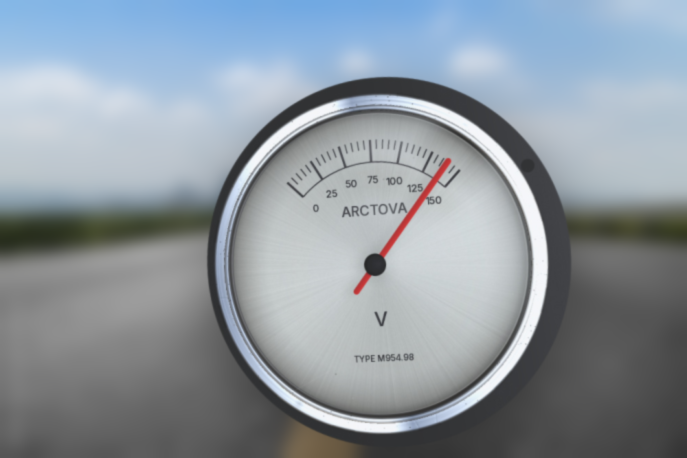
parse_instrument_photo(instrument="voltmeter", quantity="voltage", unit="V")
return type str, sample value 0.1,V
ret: 140,V
